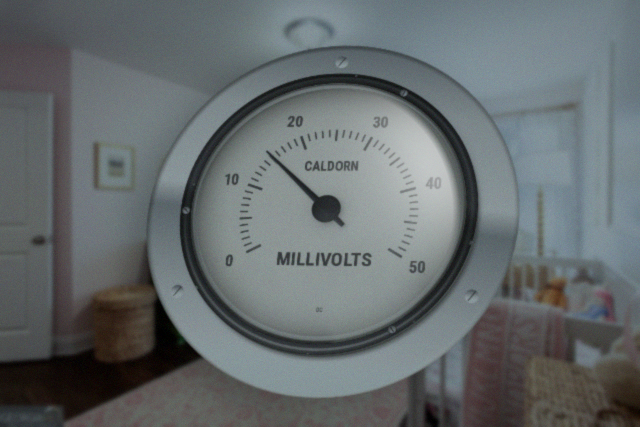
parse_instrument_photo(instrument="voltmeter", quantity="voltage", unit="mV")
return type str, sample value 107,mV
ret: 15,mV
